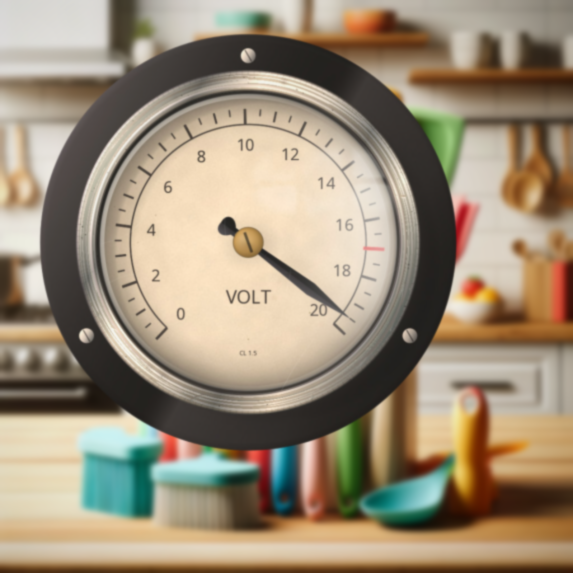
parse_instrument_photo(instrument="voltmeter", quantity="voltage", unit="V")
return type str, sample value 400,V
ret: 19.5,V
